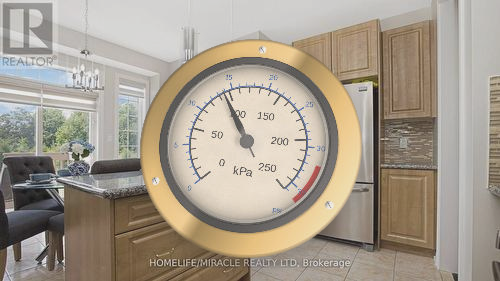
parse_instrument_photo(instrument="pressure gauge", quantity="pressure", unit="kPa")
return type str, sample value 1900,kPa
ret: 95,kPa
